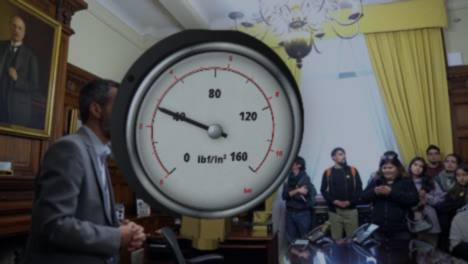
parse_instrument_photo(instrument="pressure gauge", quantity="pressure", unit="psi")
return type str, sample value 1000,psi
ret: 40,psi
